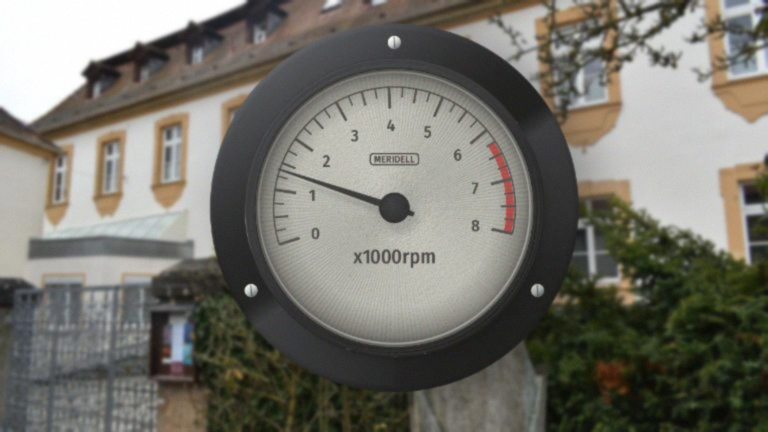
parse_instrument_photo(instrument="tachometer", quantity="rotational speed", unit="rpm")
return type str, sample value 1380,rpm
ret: 1375,rpm
